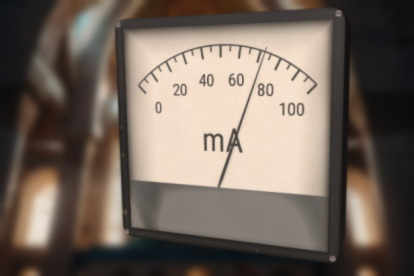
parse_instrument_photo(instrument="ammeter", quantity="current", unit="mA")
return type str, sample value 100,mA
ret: 72.5,mA
